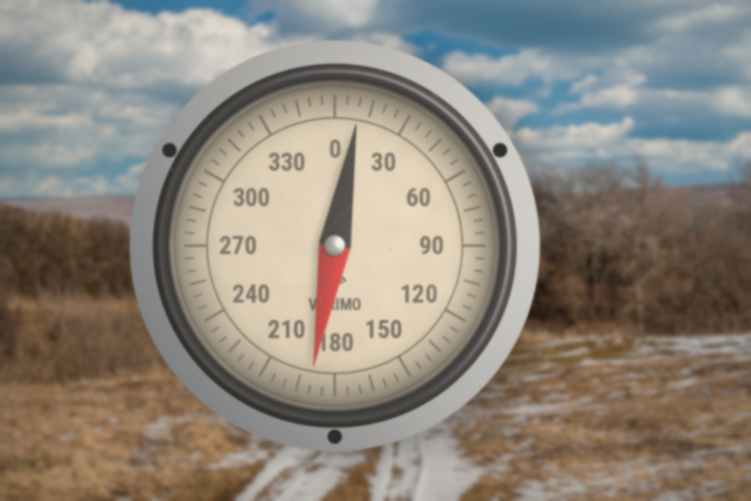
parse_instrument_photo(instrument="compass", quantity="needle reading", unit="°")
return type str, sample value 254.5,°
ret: 190,°
